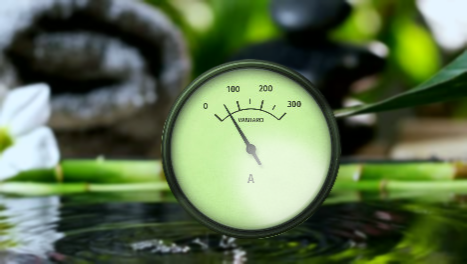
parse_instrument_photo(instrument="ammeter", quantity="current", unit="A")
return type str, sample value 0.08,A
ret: 50,A
